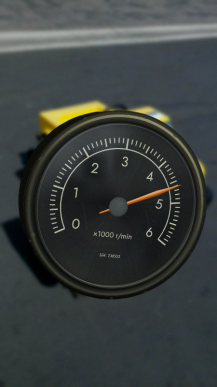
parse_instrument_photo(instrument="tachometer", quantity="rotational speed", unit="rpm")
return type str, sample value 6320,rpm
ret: 4600,rpm
